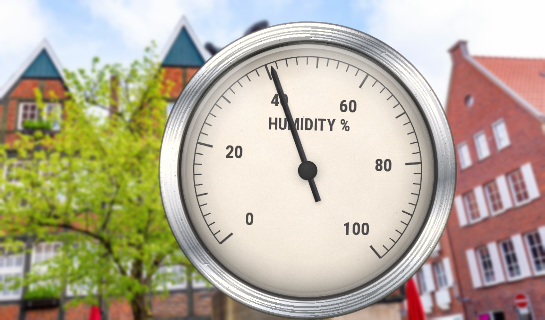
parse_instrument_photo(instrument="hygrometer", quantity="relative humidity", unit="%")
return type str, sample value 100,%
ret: 41,%
